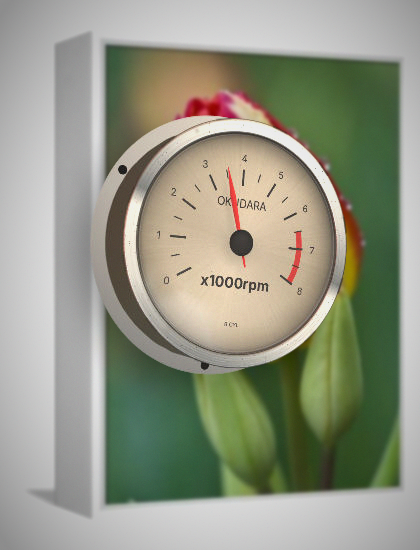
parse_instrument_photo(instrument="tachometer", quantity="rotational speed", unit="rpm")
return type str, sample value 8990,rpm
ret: 3500,rpm
